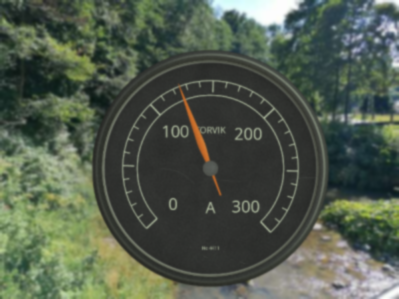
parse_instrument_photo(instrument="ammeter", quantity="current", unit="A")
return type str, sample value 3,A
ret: 125,A
